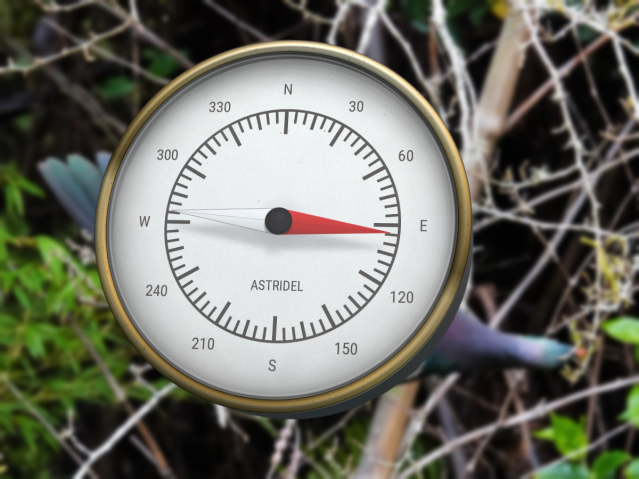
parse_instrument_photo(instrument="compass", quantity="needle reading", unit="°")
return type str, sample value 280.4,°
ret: 95,°
